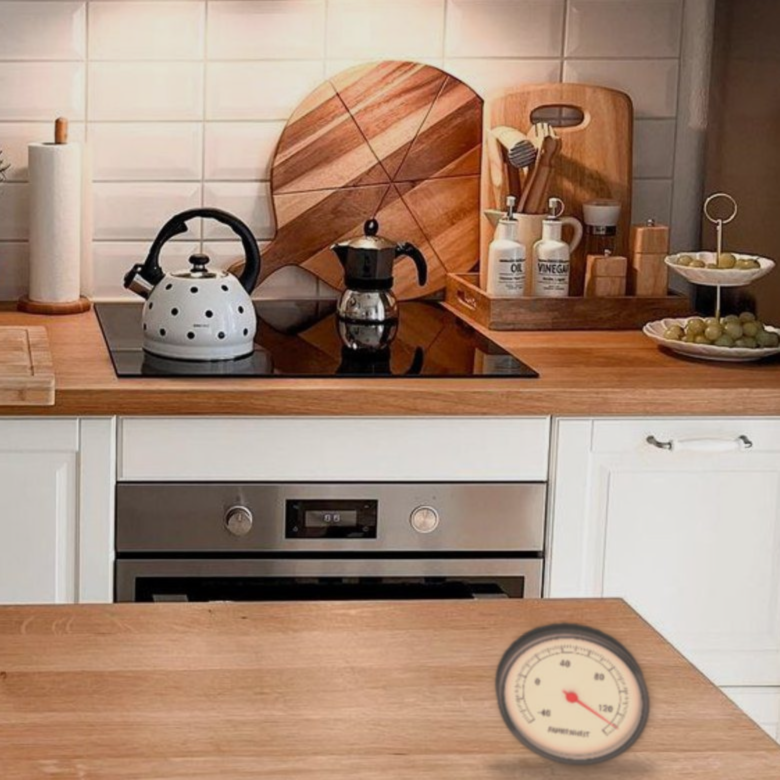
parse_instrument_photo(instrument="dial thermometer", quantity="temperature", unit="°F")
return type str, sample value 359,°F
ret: 130,°F
